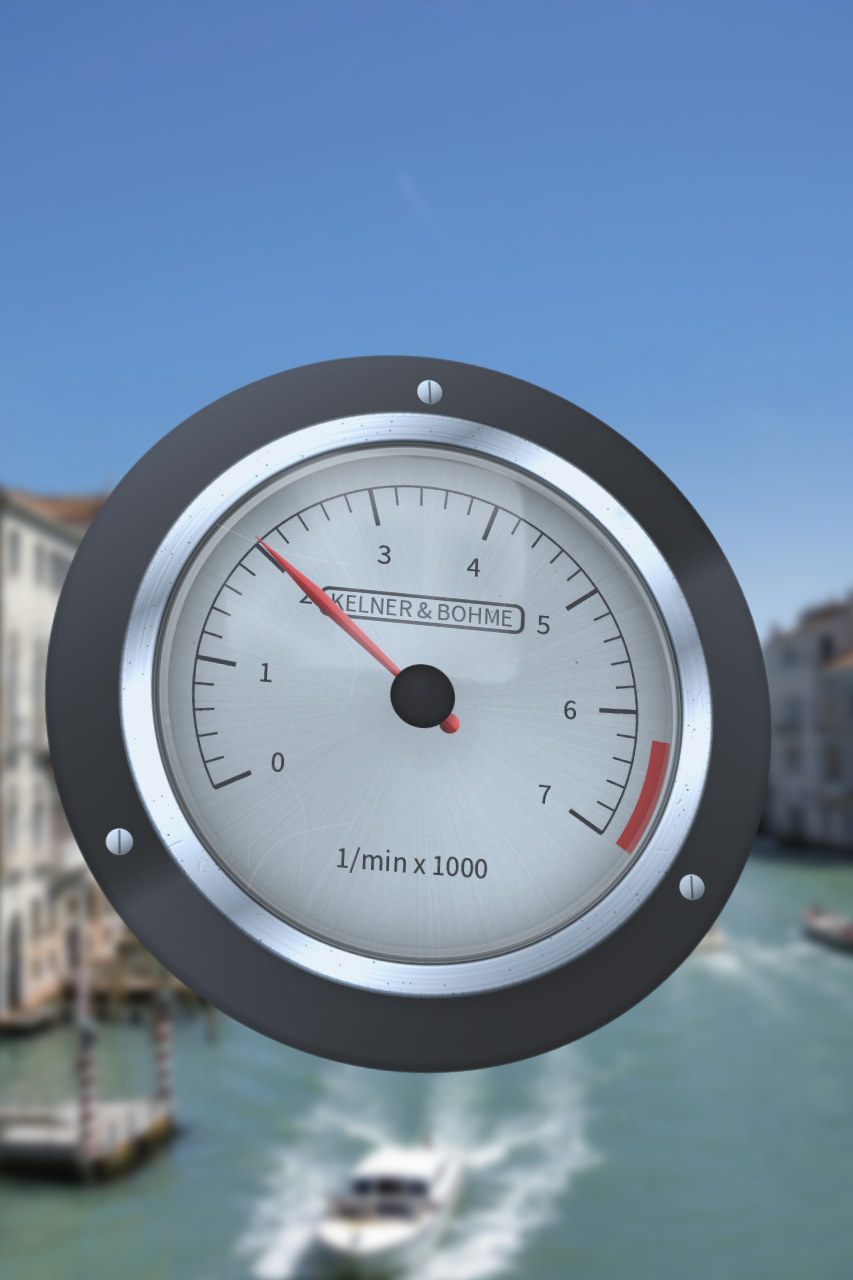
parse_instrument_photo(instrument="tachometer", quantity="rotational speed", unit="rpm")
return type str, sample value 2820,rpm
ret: 2000,rpm
